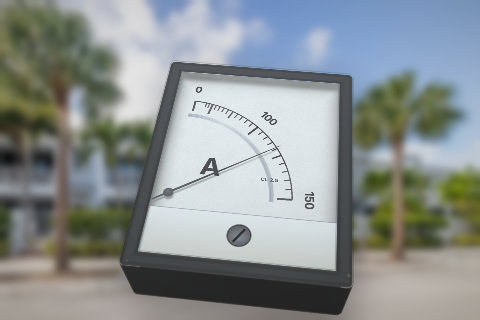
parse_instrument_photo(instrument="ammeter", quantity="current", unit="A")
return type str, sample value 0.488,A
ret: 120,A
